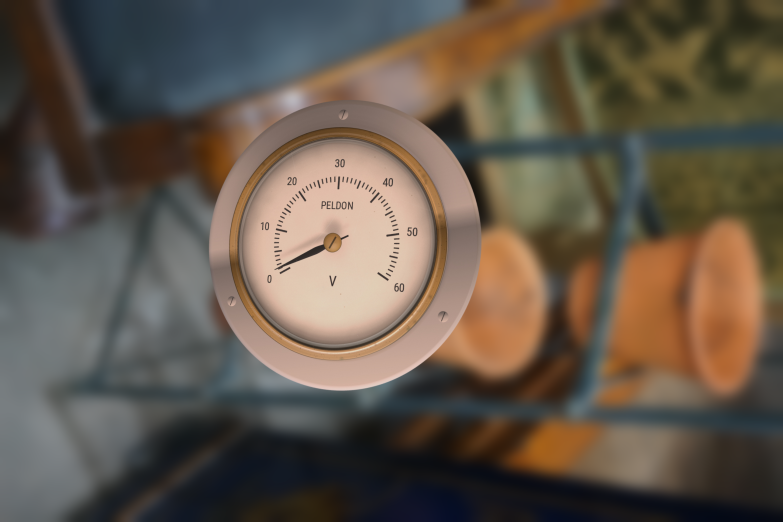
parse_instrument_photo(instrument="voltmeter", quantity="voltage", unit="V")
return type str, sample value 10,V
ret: 1,V
